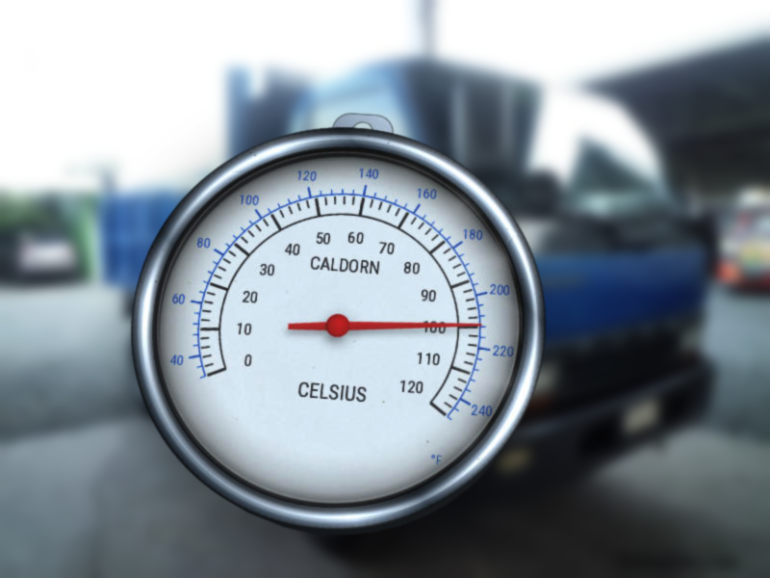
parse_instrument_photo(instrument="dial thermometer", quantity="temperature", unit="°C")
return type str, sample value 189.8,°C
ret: 100,°C
